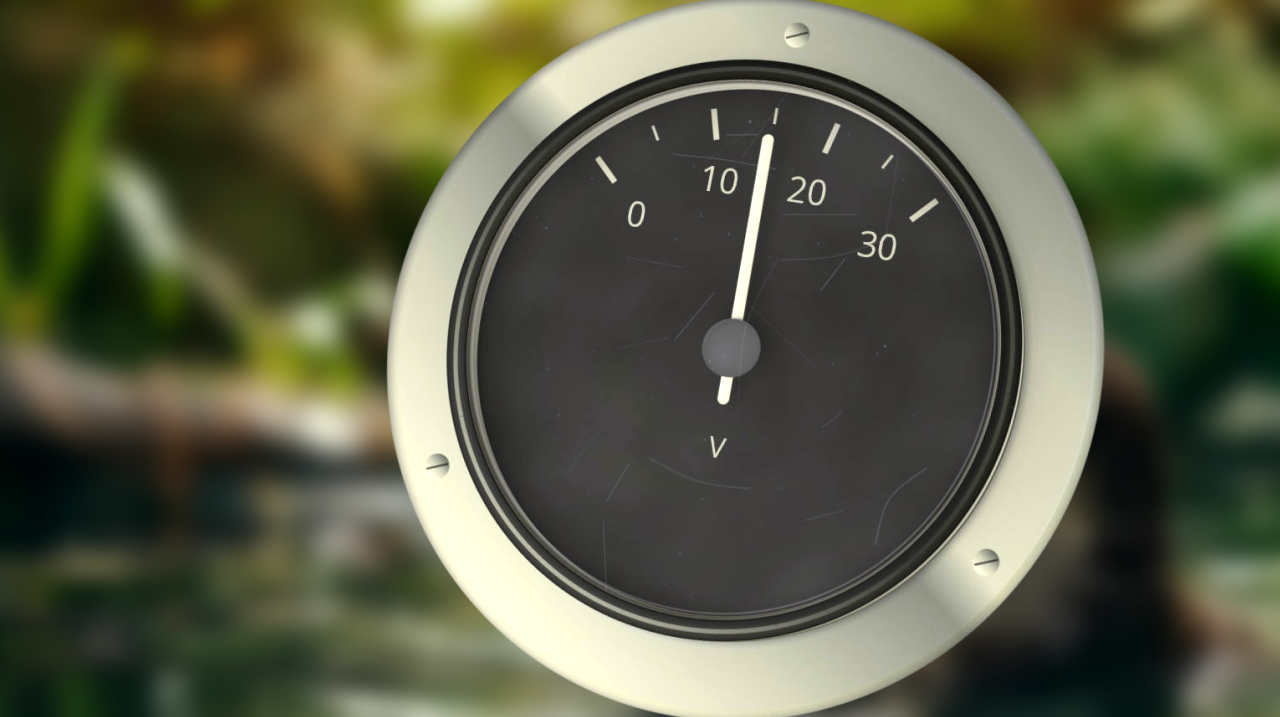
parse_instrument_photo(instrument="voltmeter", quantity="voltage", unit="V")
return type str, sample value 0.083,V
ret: 15,V
